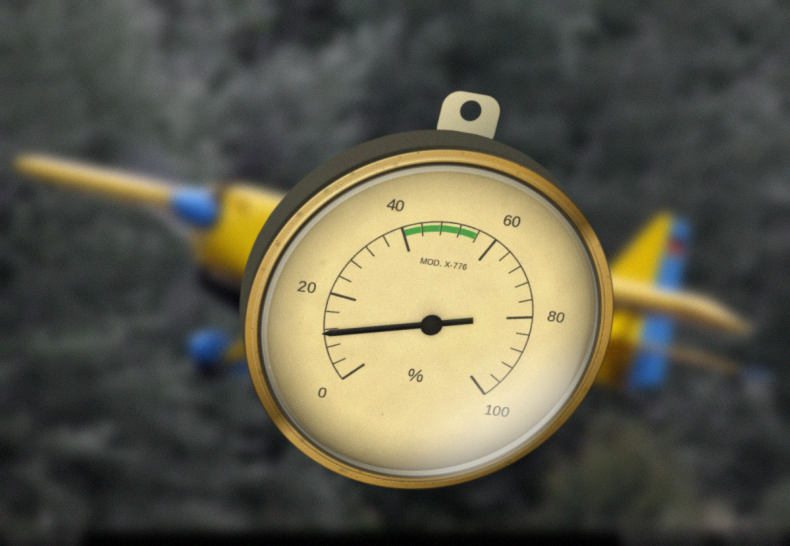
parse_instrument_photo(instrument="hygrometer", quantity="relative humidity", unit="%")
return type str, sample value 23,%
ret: 12,%
